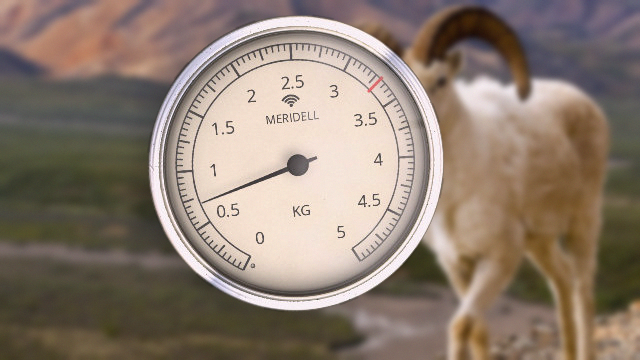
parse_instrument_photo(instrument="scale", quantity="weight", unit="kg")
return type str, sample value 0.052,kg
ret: 0.7,kg
